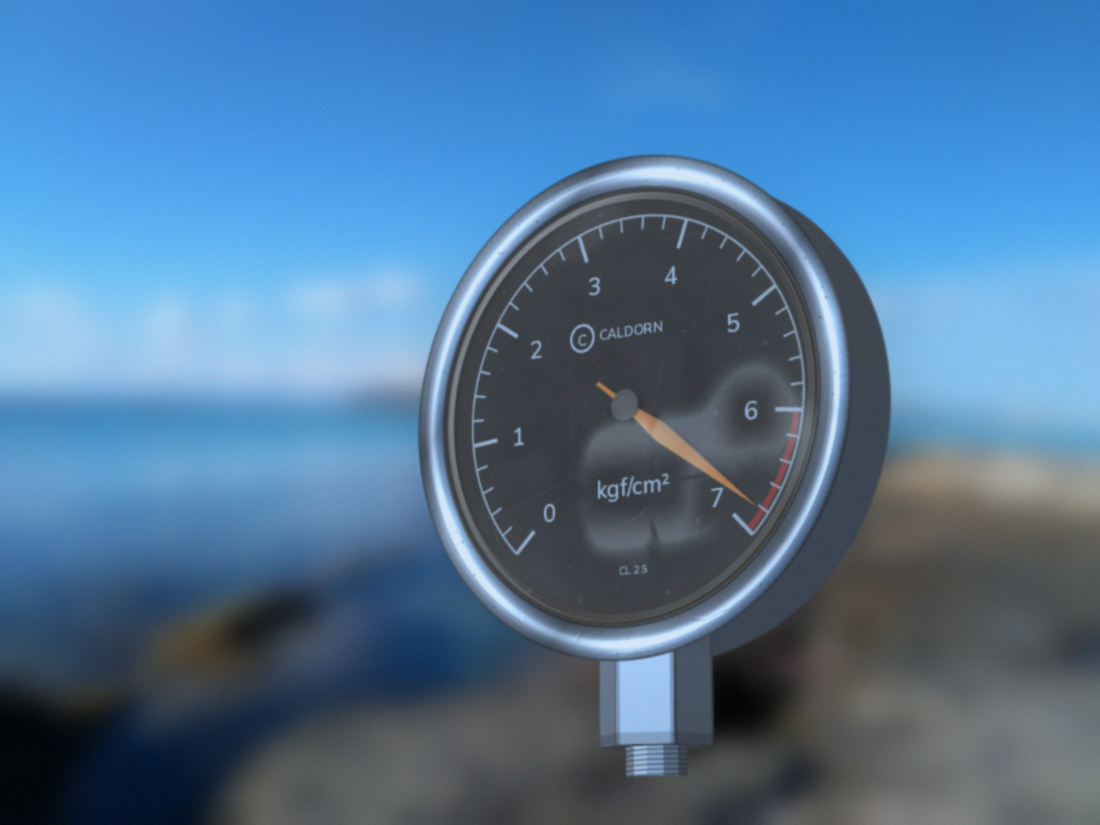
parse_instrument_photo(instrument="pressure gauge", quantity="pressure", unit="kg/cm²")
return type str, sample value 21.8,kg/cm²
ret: 6.8,kg/cm²
